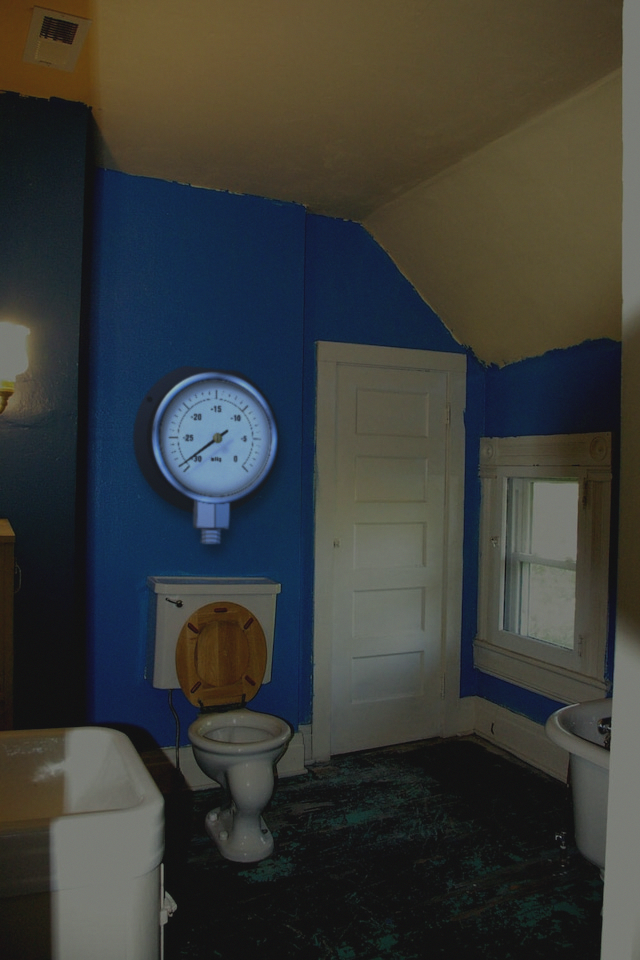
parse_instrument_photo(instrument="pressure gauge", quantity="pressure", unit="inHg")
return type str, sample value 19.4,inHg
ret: -29,inHg
